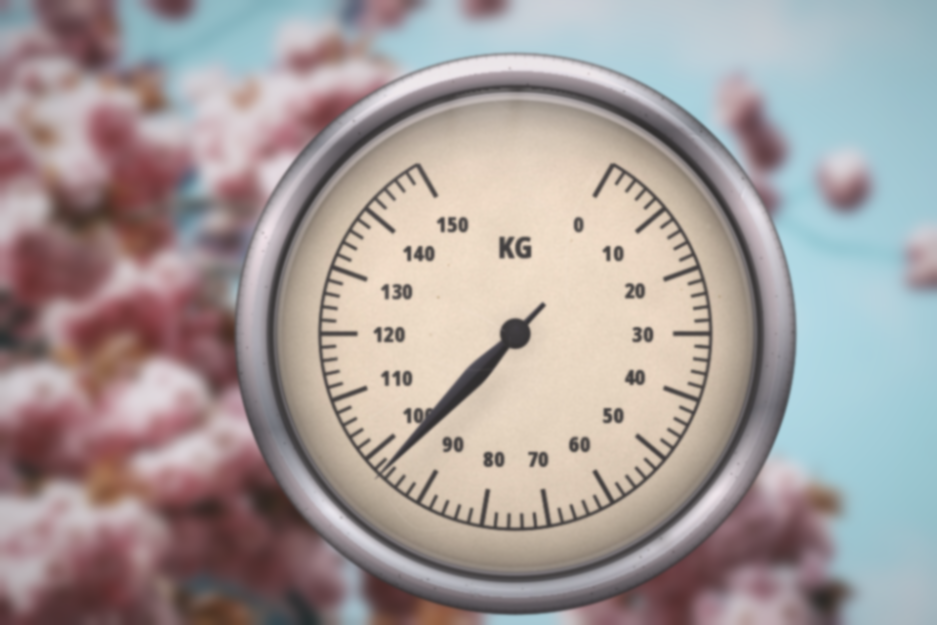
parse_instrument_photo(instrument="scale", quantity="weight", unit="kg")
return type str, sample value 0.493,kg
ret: 97,kg
